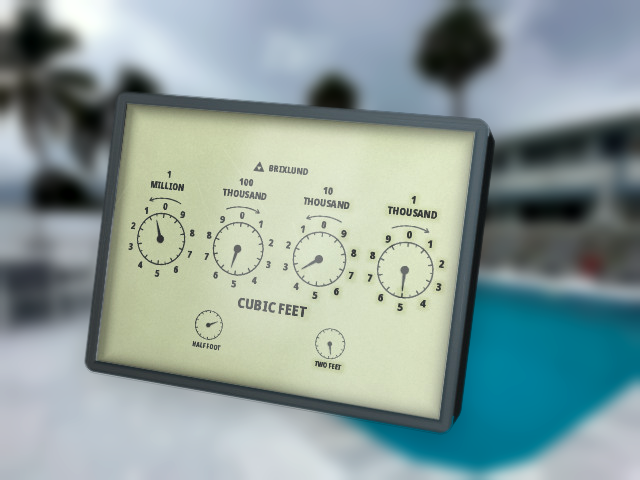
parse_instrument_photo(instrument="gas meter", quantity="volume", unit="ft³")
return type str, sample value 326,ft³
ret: 53500,ft³
